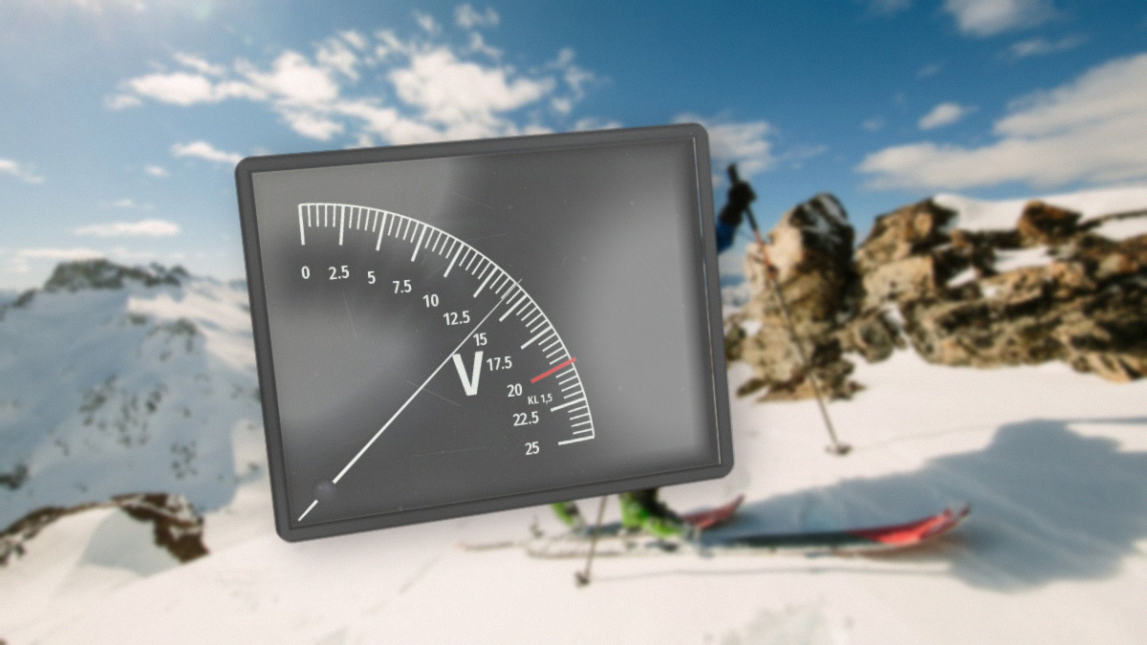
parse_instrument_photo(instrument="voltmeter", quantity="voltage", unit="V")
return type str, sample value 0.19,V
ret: 14,V
